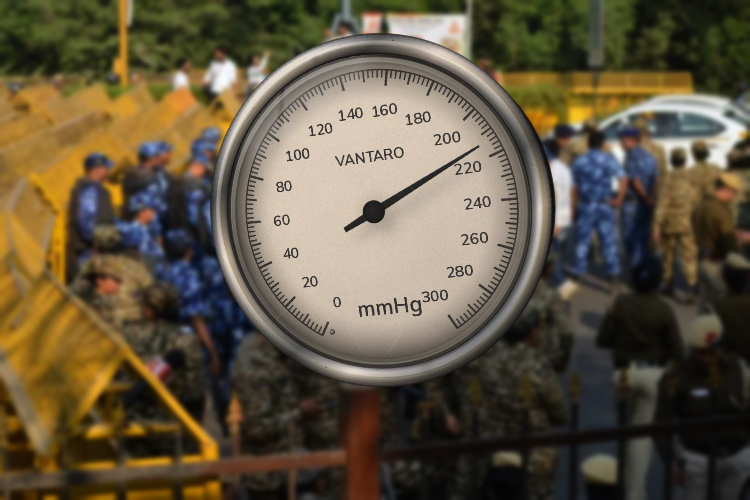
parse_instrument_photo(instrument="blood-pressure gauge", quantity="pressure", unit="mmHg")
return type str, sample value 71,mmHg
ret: 214,mmHg
